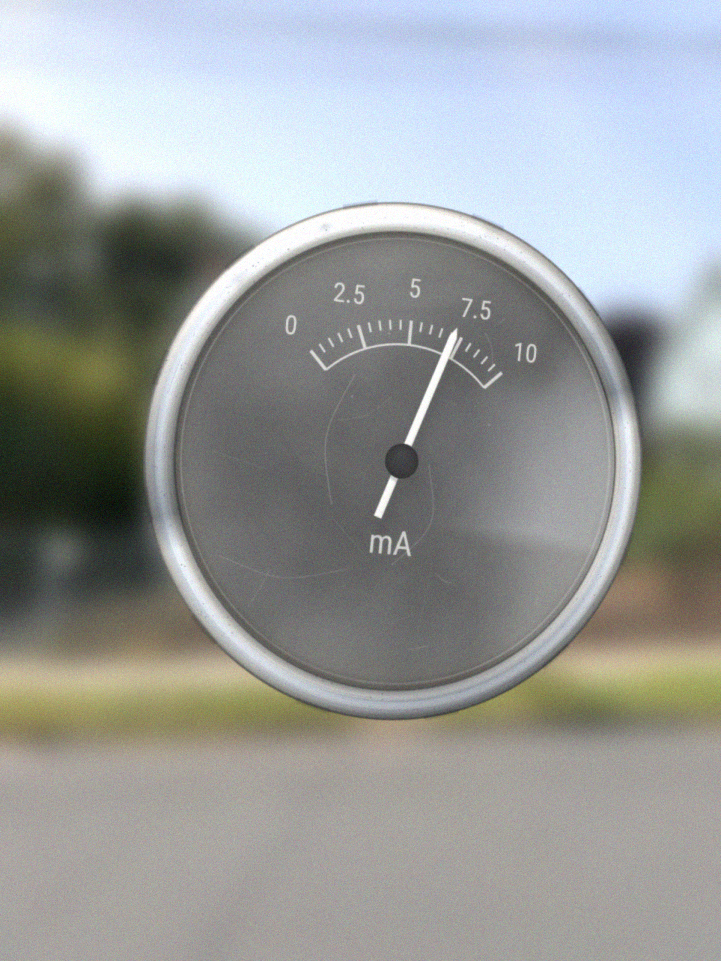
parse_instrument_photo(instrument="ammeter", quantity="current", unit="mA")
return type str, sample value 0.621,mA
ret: 7,mA
